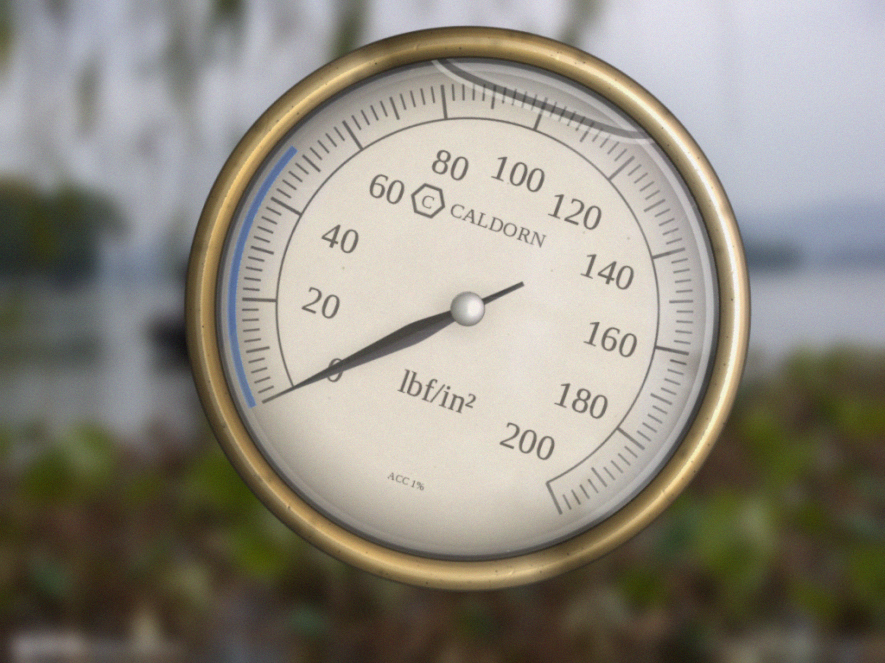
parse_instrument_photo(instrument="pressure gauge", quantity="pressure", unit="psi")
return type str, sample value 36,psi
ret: 0,psi
